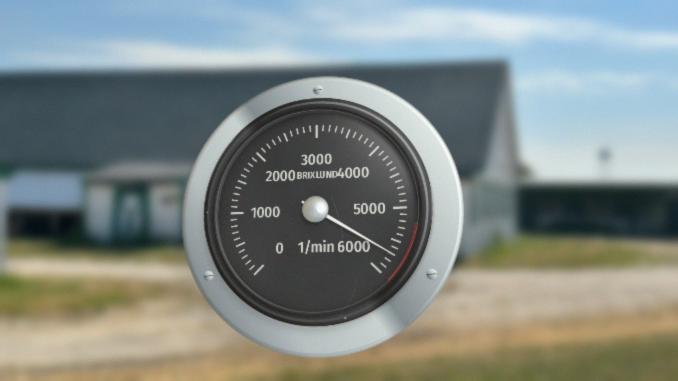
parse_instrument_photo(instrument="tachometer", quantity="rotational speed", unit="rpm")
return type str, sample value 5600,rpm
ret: 5700,rpm
